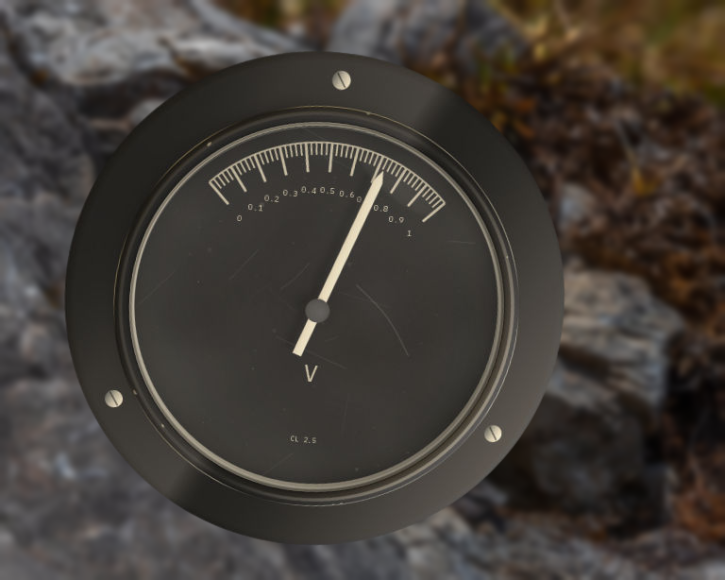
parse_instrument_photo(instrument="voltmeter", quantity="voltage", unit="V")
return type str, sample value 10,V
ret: 0.72,V
